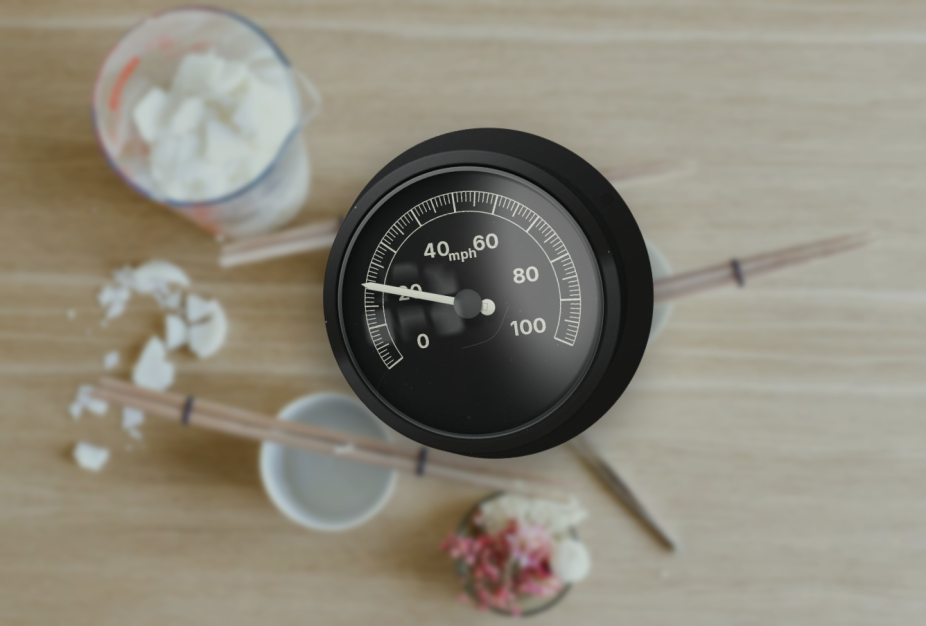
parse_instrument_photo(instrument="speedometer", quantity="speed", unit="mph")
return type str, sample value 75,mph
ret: 20,mph
